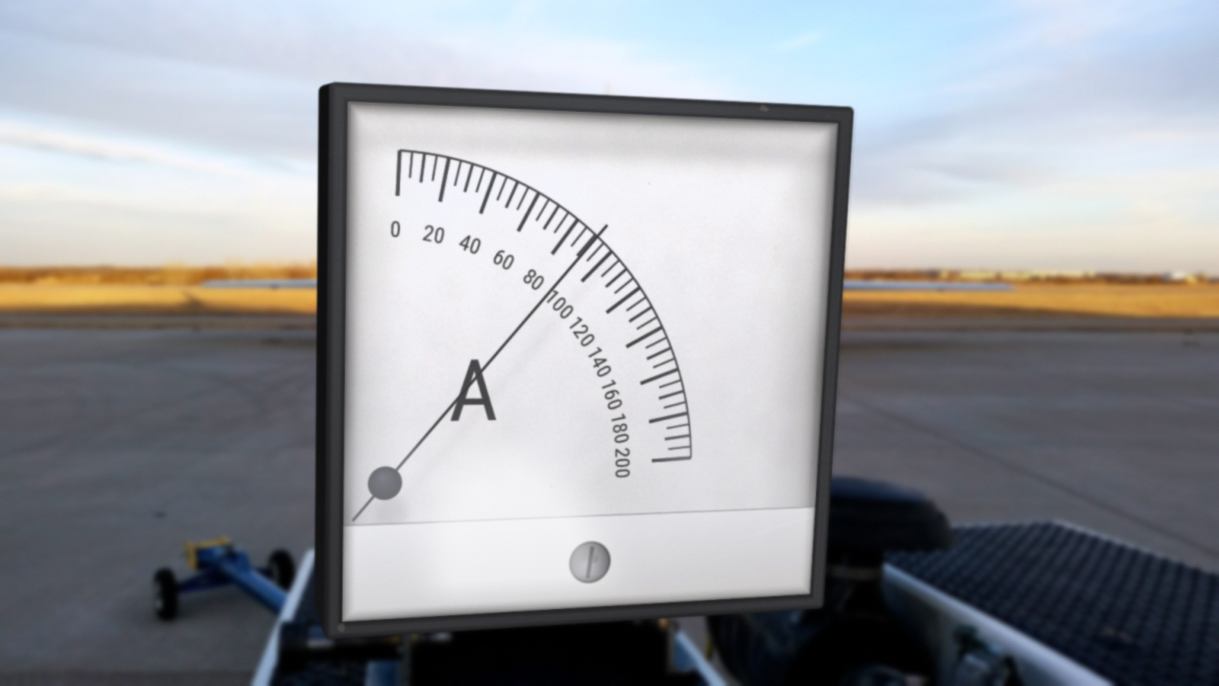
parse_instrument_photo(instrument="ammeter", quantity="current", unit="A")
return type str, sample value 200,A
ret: 90,A
